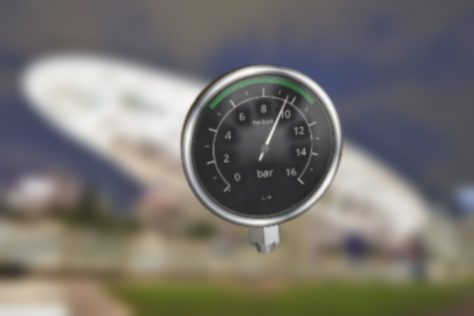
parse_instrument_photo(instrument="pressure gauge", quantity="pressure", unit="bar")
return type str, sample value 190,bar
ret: 9.5,bar
